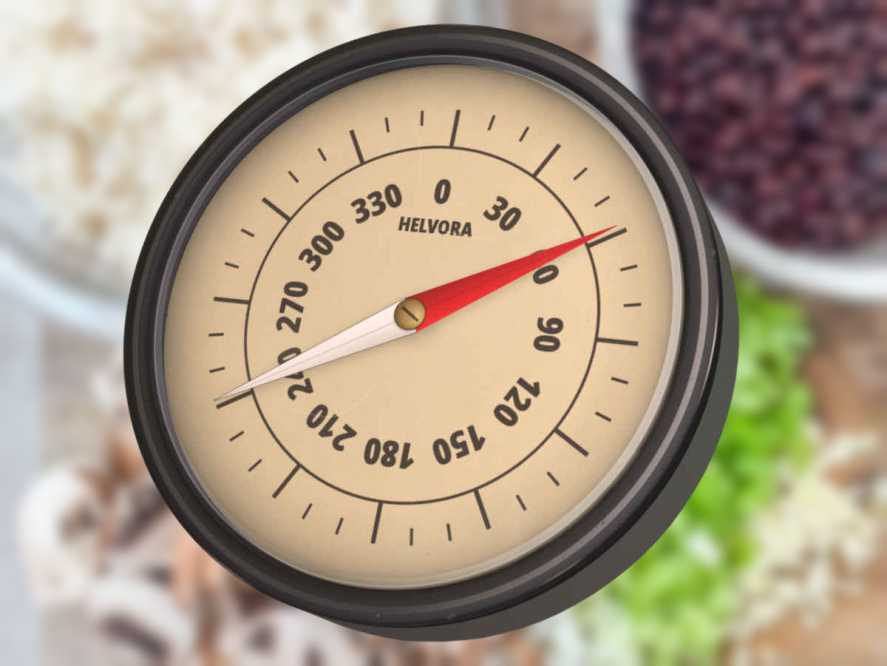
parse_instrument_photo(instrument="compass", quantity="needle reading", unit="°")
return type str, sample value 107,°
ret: 60,°
